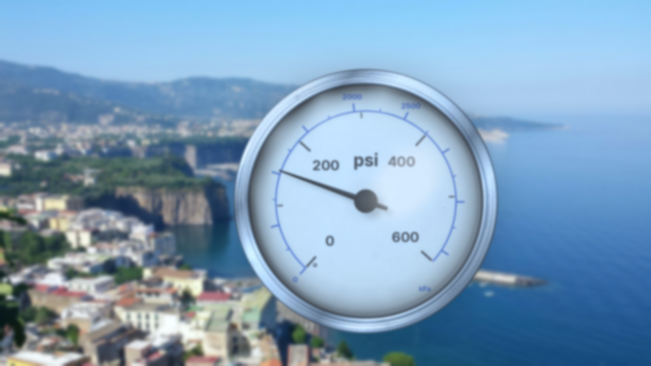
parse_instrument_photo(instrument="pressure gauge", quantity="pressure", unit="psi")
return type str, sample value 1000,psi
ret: 150,psi
